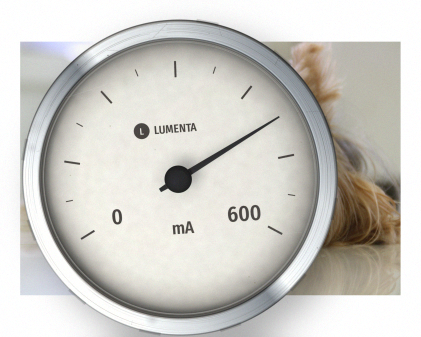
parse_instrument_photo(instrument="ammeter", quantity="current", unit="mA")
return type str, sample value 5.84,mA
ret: 450,mA
